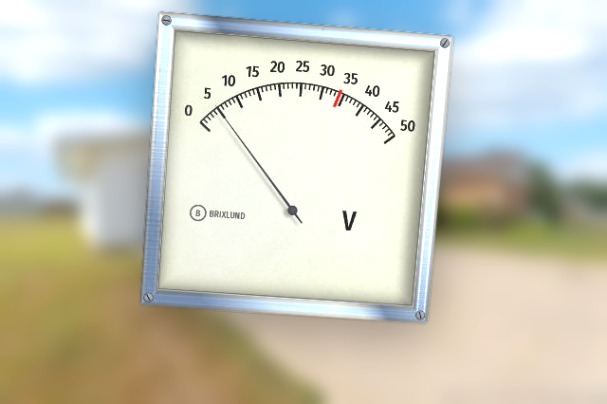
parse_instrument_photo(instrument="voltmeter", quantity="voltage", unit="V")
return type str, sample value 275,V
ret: 5,V
